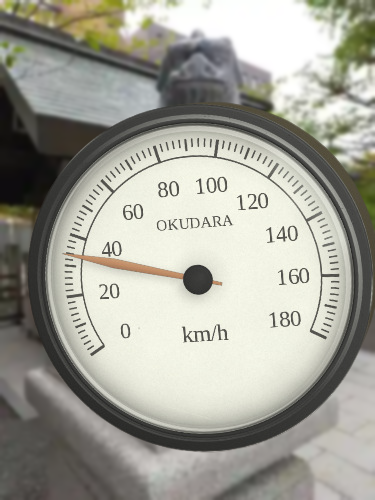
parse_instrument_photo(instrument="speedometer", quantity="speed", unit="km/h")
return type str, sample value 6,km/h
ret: 34,km/h
